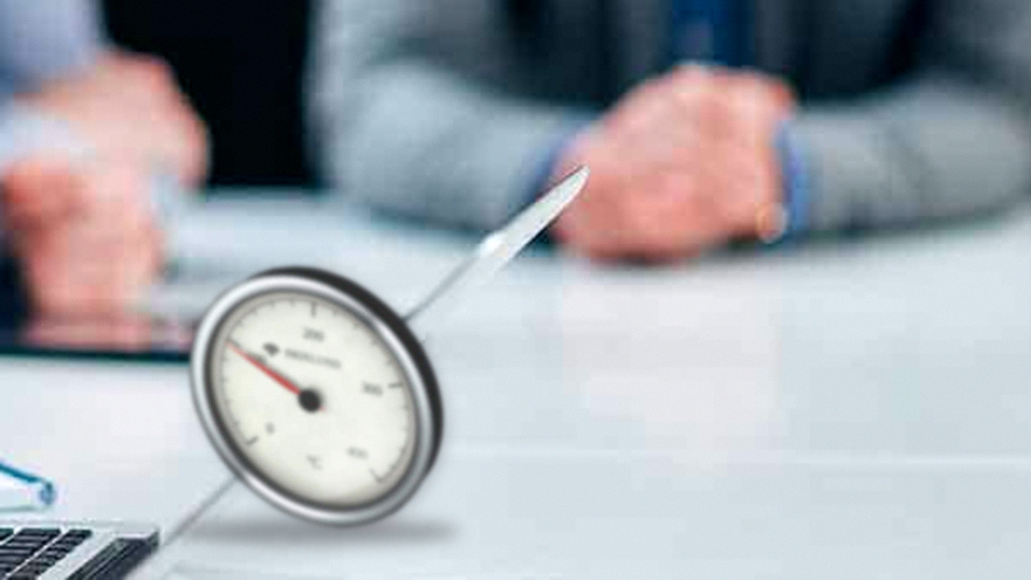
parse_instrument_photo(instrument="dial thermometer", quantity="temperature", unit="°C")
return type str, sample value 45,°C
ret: 100,°C
